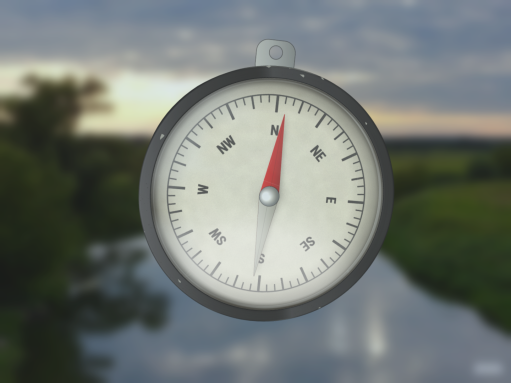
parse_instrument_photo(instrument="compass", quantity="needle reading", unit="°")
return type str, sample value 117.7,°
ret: 5,°
